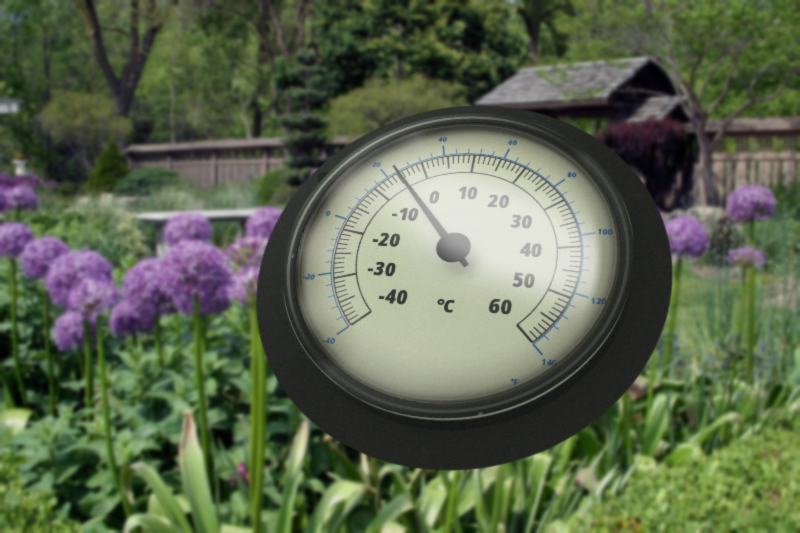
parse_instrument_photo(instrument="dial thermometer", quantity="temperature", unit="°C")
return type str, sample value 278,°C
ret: -5,°C
